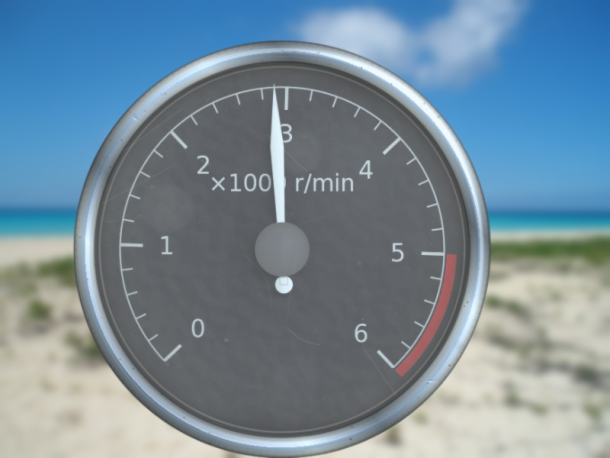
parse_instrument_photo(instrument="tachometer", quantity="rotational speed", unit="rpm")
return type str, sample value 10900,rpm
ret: 2900,rpm
